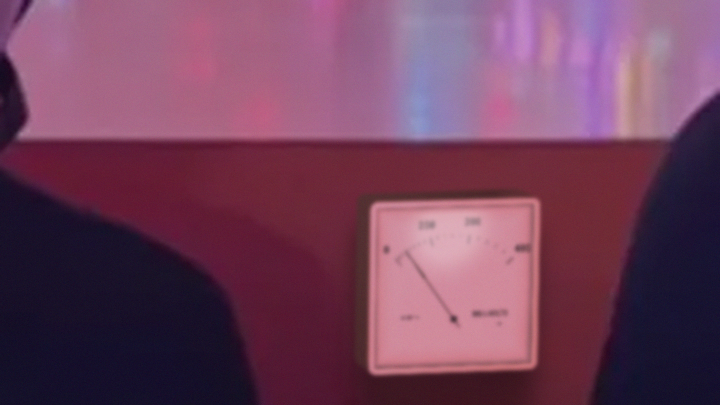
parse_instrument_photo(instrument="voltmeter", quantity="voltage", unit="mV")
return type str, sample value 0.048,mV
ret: 100,mV
